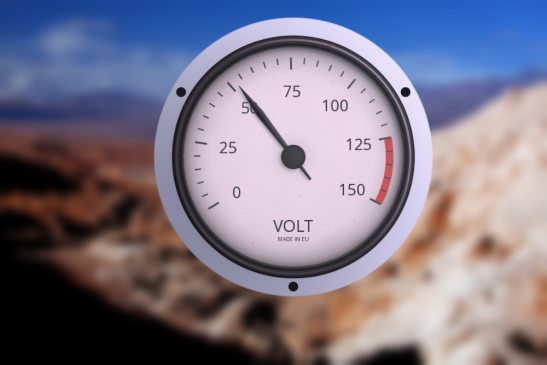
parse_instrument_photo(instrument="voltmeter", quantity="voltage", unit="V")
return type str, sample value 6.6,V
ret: 52.5,V
